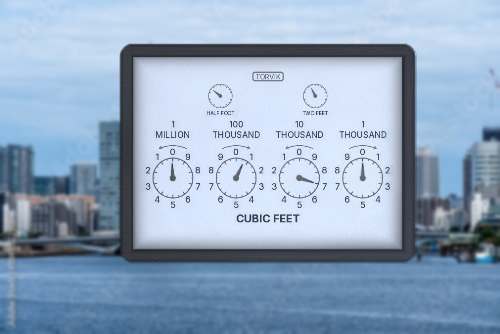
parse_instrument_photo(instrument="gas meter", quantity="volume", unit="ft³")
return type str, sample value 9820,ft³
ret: 7000,ft³
